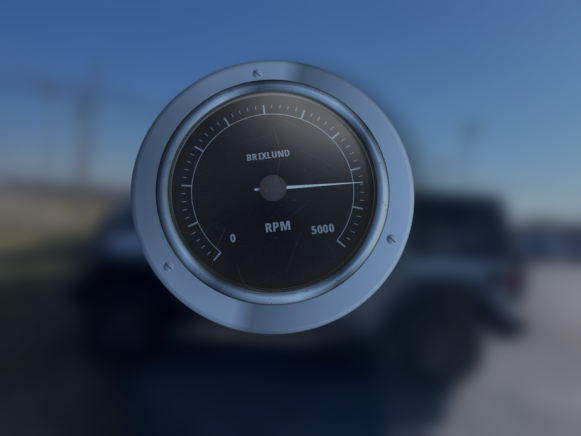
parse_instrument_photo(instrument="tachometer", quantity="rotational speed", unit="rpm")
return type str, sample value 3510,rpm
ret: 4200,rpm
